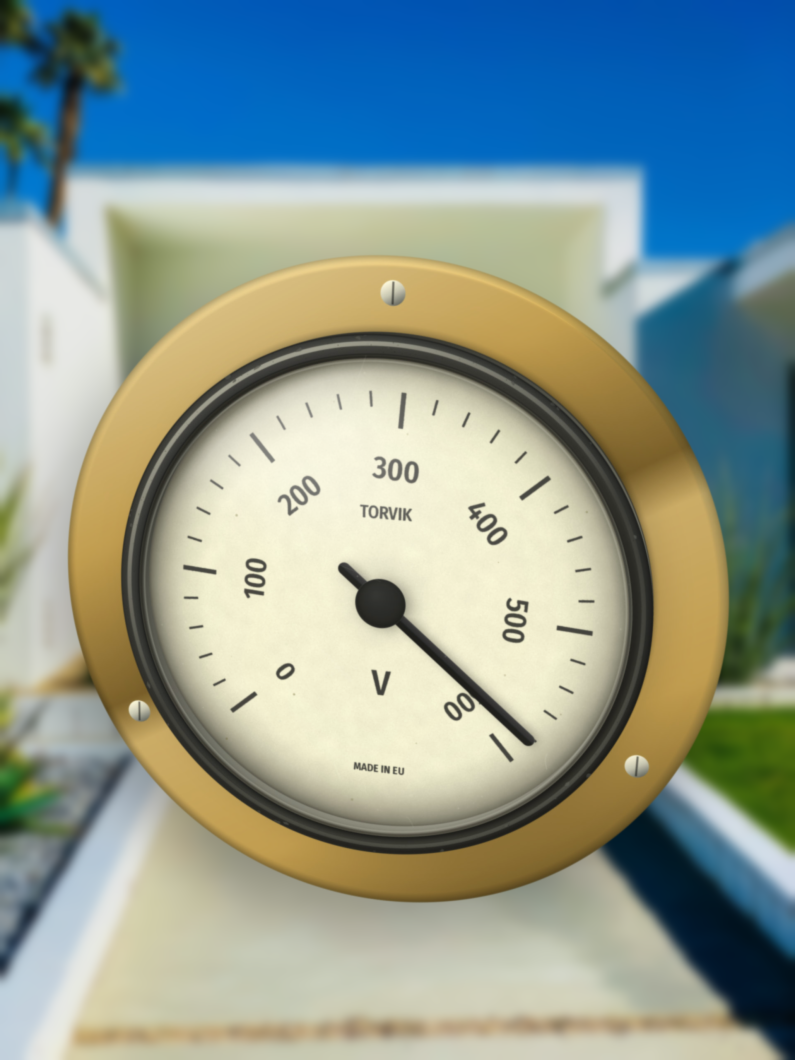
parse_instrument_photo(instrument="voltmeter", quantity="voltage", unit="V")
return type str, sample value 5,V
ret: 580,V
